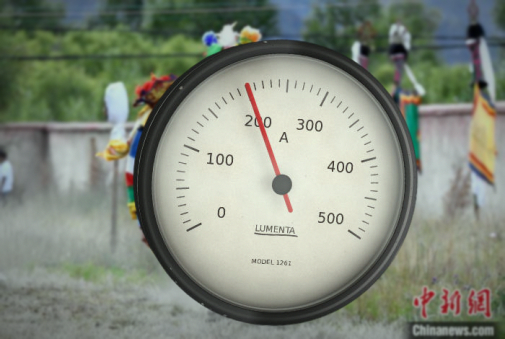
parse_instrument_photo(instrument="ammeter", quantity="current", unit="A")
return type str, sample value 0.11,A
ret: 200,A
